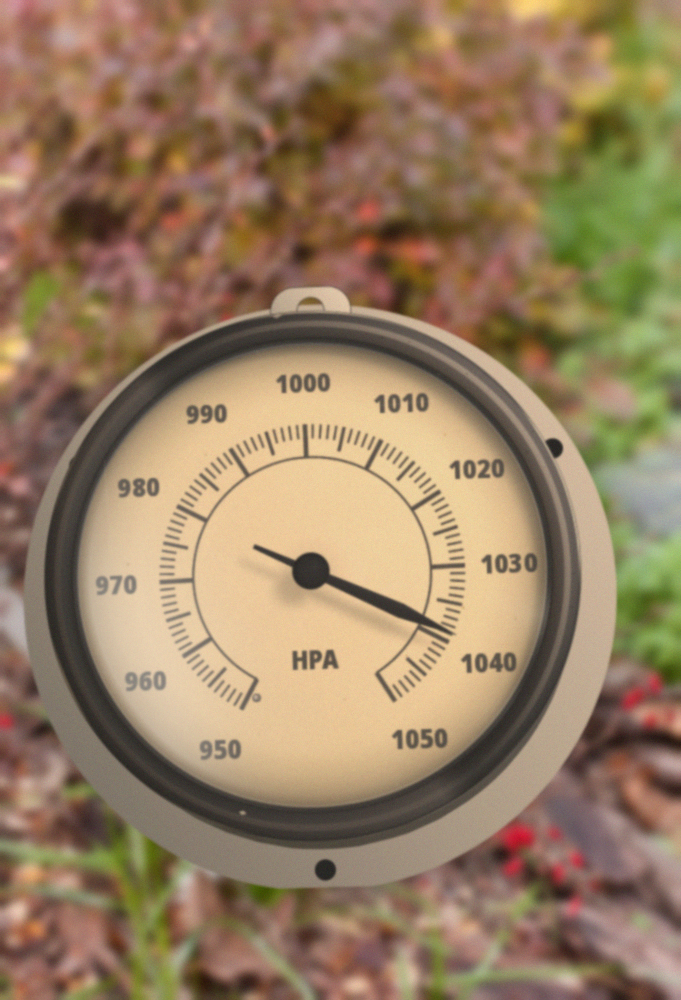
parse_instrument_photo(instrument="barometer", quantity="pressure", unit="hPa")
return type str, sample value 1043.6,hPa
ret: 1039,hPa
